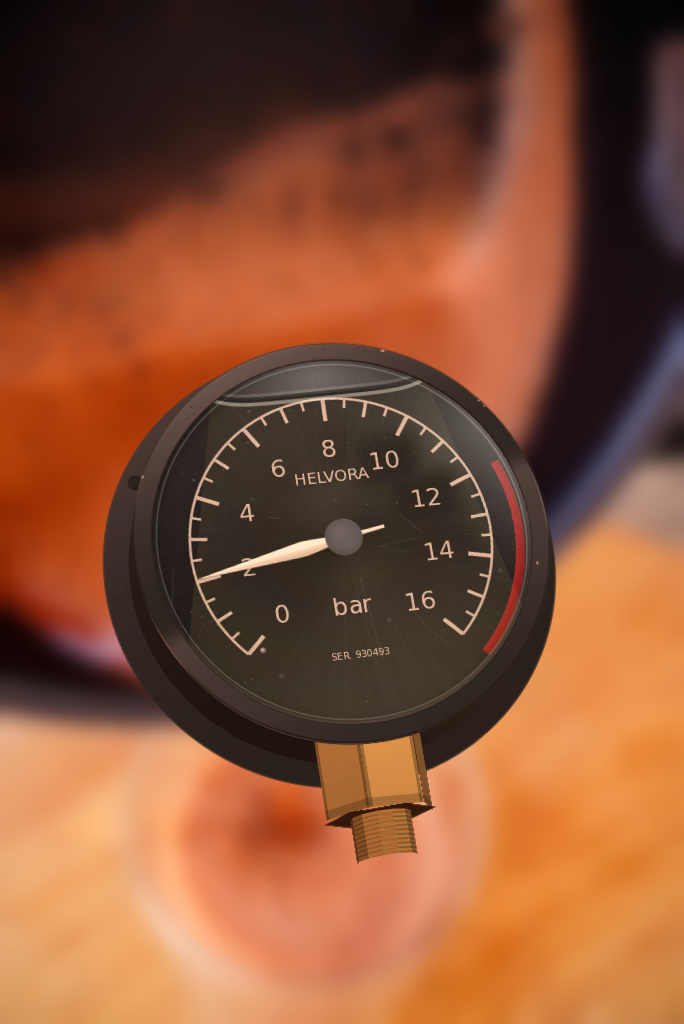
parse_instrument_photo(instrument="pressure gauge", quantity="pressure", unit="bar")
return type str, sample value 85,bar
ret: 2,bar
